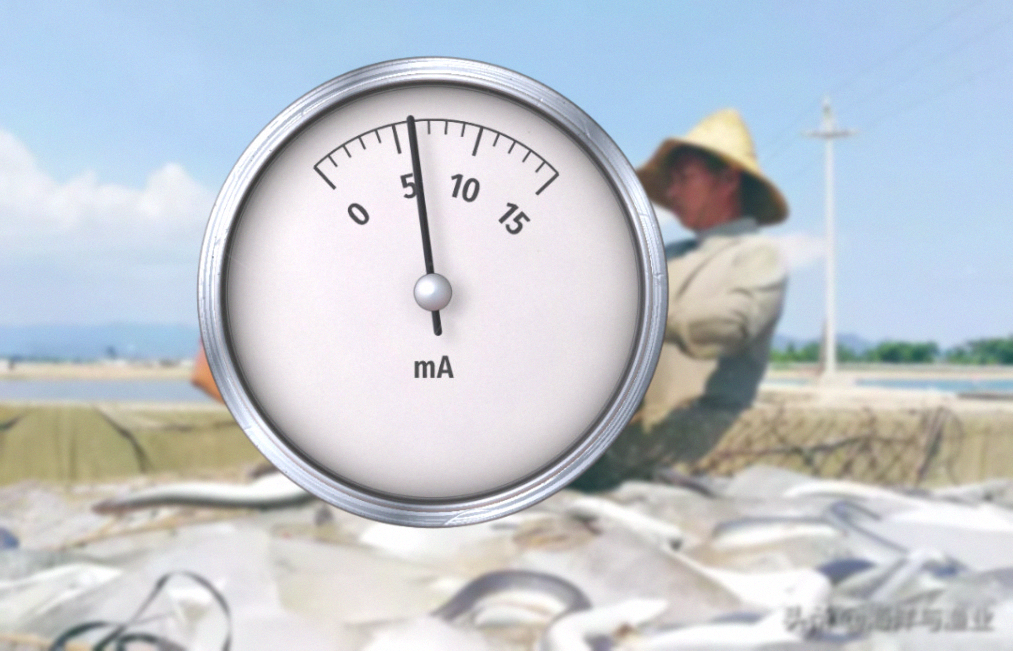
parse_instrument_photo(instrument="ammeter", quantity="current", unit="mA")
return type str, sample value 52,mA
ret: 6,mA
